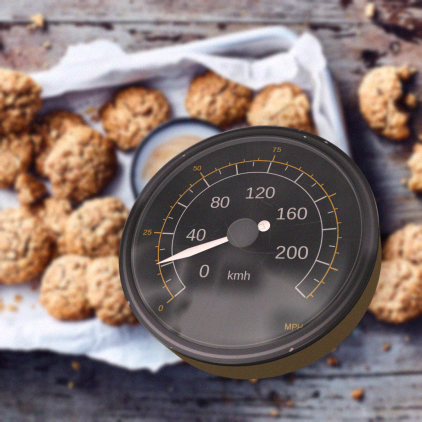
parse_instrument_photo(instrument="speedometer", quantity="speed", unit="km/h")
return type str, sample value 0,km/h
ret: 20,km/h
